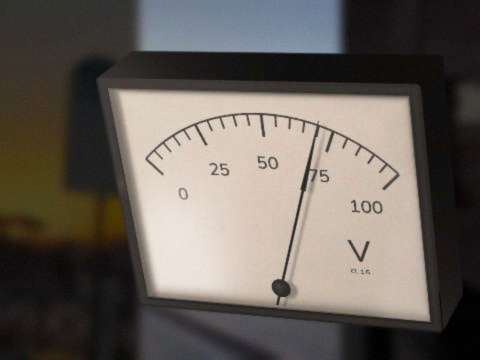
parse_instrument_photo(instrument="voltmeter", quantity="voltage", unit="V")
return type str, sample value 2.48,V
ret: 70,V
